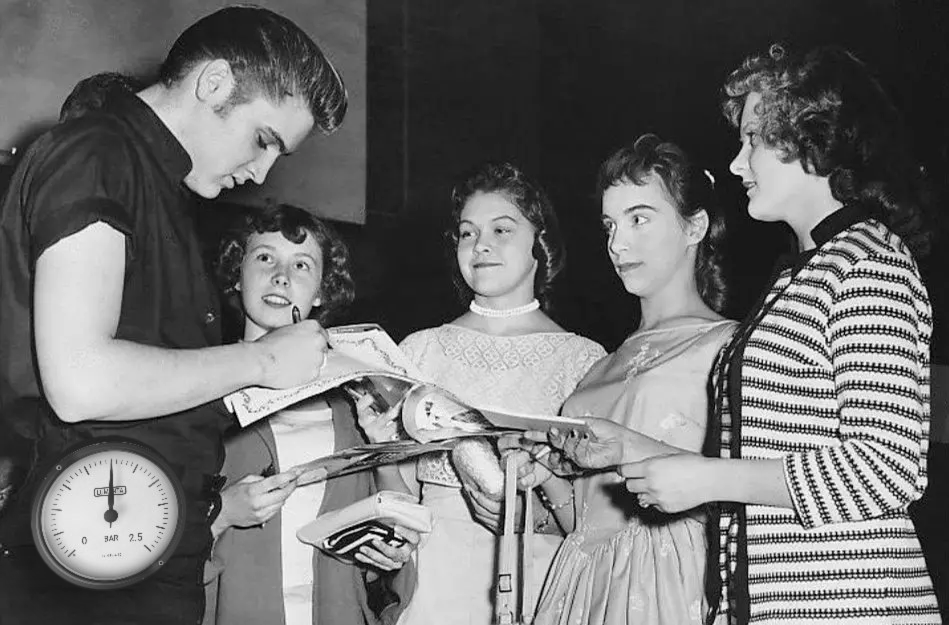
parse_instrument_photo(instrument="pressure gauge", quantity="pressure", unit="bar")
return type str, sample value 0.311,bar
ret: 1.25,bar
